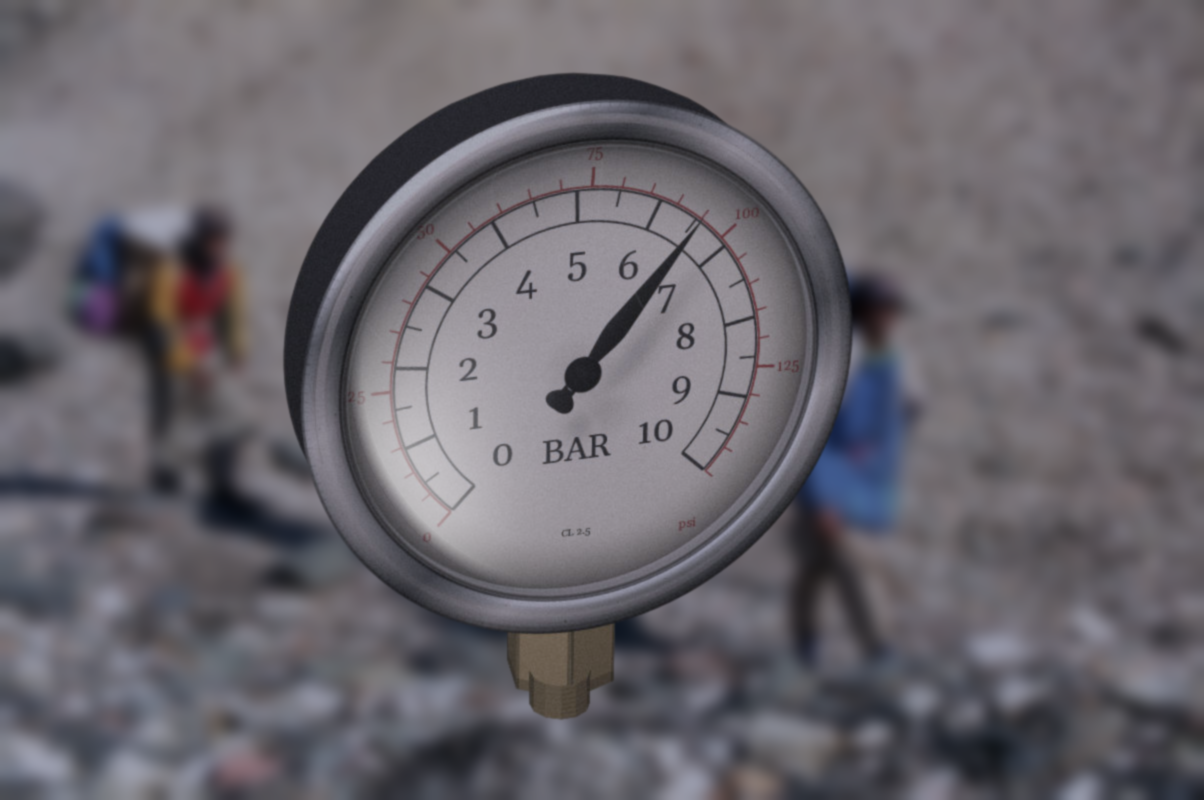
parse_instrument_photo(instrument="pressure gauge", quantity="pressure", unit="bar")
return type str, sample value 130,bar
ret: 6.5,bar
